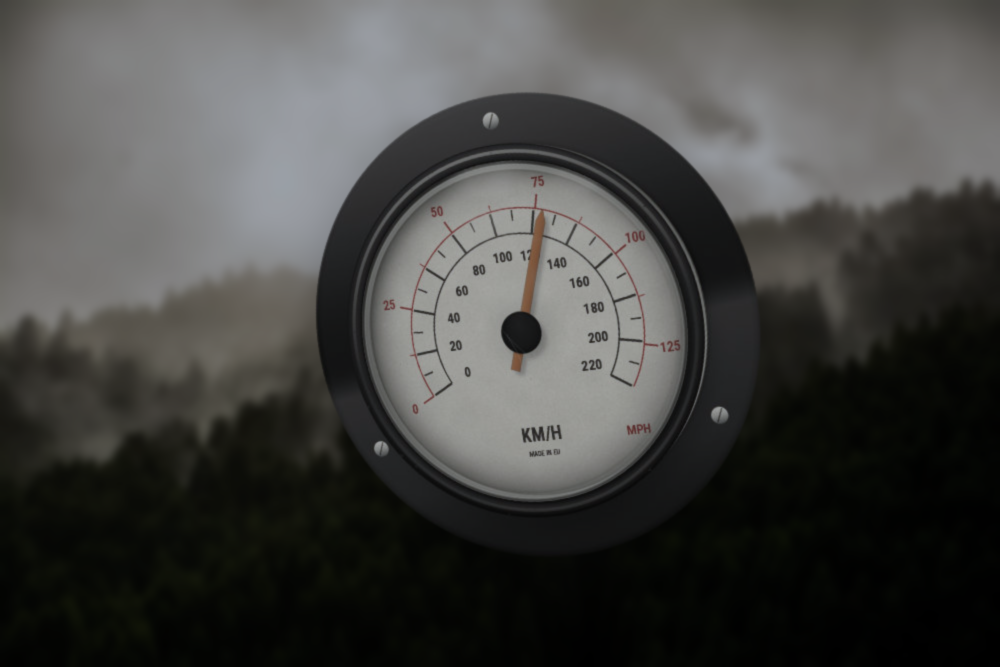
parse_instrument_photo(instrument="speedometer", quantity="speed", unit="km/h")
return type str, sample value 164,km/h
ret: 125,km/h
